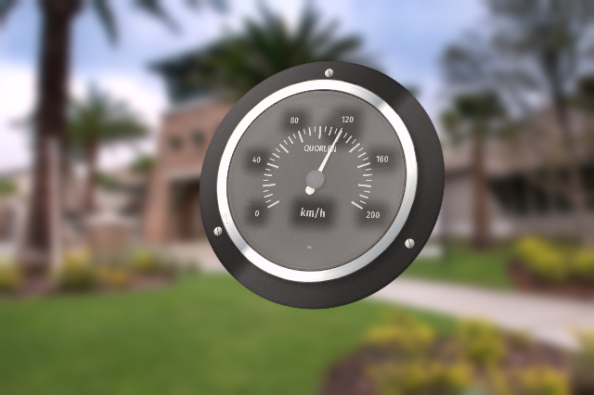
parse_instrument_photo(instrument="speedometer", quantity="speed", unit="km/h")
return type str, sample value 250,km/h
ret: 120,km/h
